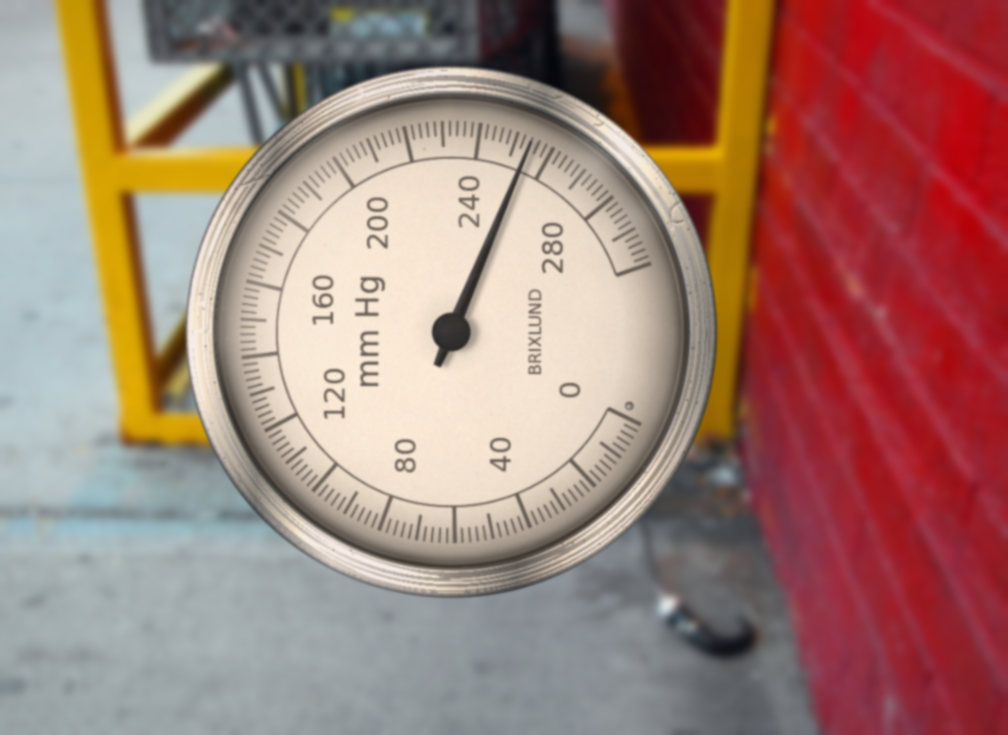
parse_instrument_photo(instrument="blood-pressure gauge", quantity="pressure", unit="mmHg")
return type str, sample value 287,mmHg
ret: 254,mmHg
